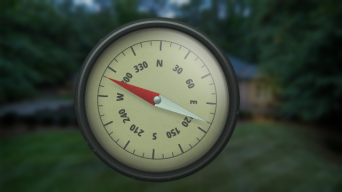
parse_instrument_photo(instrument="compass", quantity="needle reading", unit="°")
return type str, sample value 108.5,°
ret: 290,°
